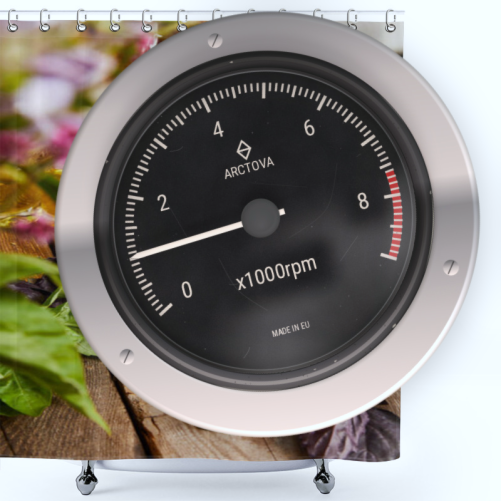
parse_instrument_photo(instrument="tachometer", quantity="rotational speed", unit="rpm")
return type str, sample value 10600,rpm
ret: 1000,rpm
